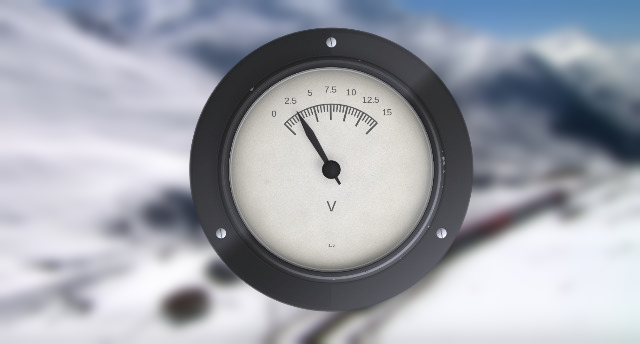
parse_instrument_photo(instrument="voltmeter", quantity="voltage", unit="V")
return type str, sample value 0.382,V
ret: 2.5,V
